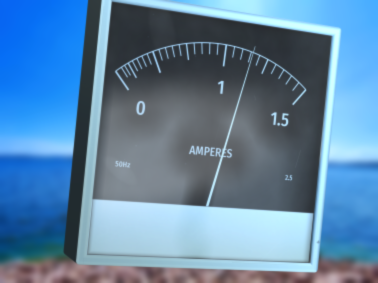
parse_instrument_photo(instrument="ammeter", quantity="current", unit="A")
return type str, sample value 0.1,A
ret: 1.15,A
